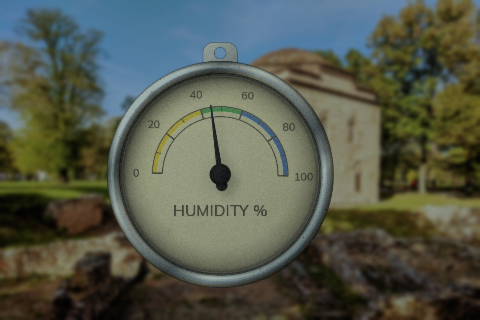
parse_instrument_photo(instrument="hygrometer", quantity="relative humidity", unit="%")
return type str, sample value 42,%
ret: 45,%
